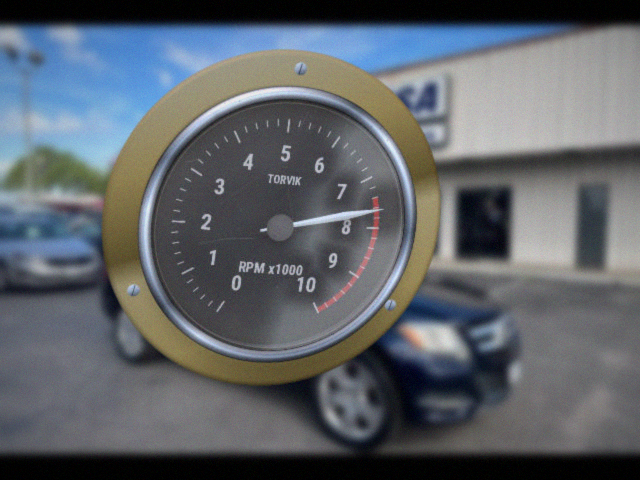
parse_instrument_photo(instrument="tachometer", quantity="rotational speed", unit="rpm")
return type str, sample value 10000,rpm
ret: 7600,rpm
